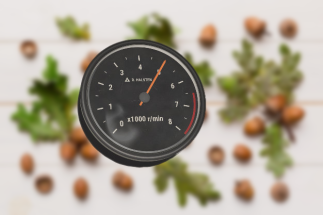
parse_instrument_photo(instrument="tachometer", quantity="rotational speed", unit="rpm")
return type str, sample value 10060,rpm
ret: 5000,rpm
